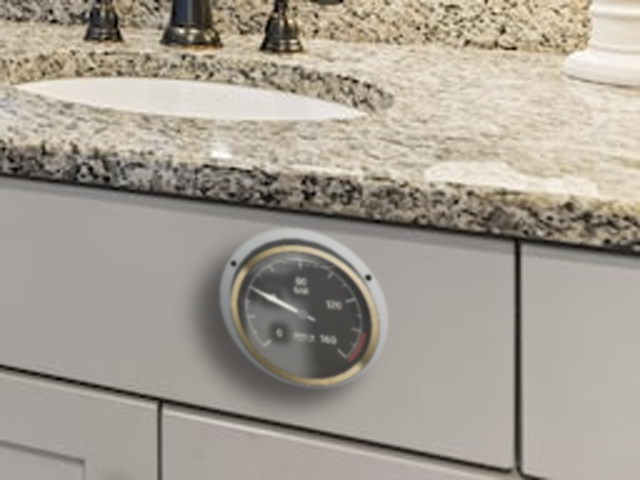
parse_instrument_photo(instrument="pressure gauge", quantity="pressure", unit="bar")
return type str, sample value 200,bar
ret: 40,bar
